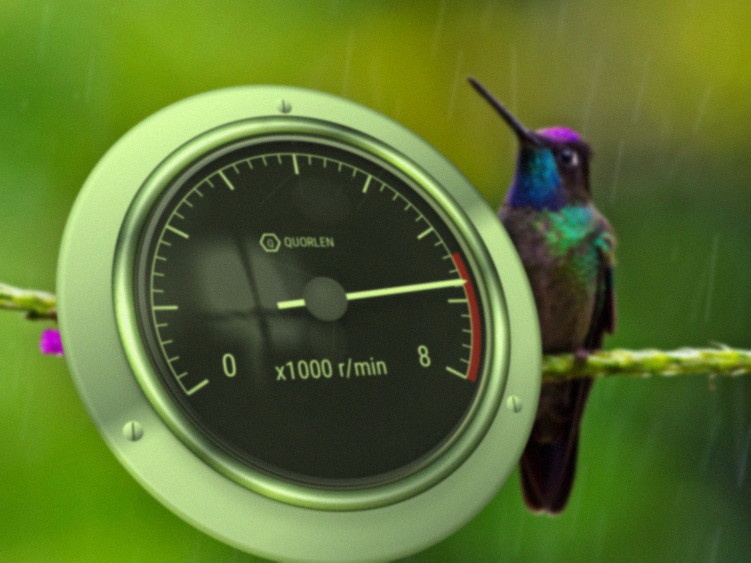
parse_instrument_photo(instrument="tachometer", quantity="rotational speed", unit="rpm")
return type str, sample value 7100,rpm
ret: 6800,rpm
